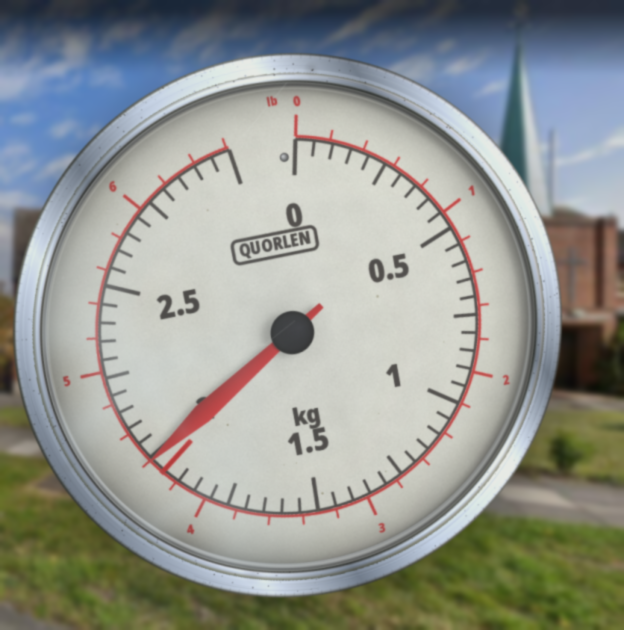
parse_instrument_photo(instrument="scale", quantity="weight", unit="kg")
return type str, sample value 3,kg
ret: 2,kg
